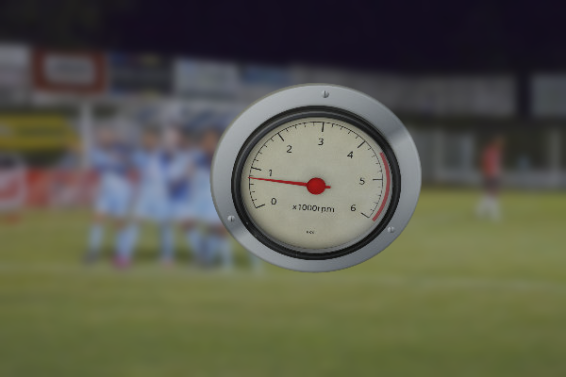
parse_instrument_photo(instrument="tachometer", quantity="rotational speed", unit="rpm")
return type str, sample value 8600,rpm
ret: 800,rpm
